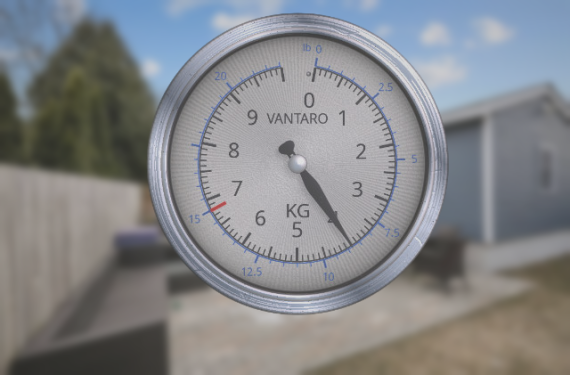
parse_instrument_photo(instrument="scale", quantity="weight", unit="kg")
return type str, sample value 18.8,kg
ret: 4,kg
